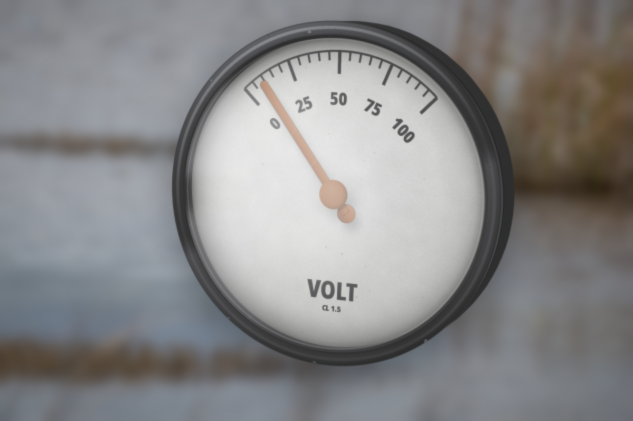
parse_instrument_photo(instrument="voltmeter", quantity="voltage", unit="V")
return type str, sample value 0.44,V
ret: 10,V
